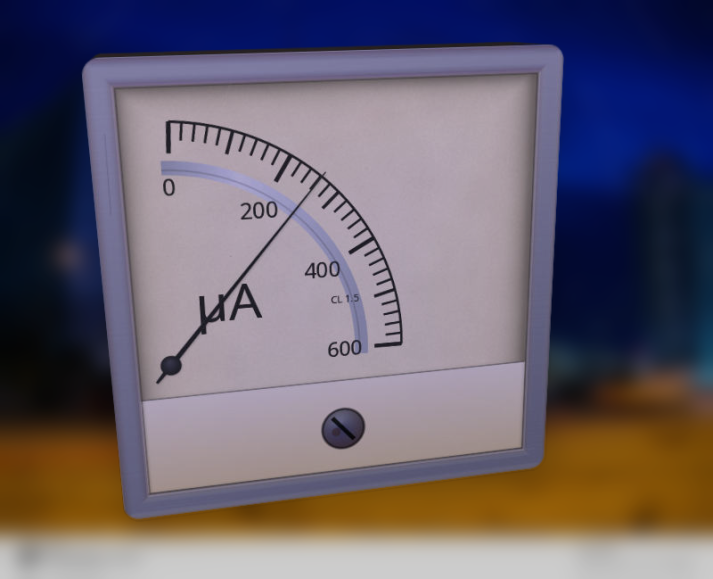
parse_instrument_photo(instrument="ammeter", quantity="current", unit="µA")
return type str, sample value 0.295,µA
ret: 260,µA
